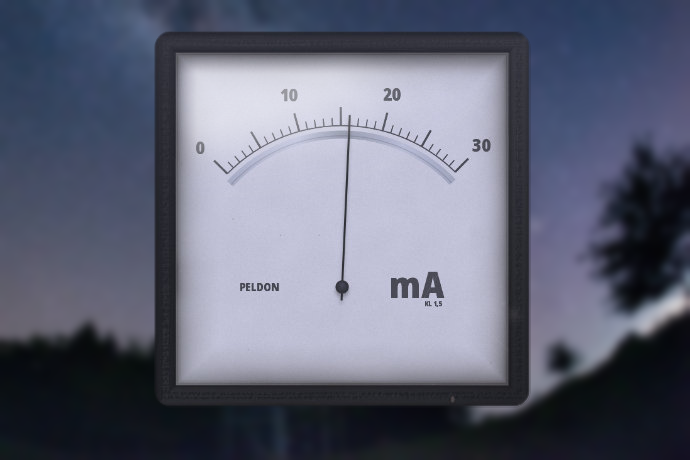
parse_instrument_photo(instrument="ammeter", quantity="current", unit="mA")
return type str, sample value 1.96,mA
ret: 16,mA
